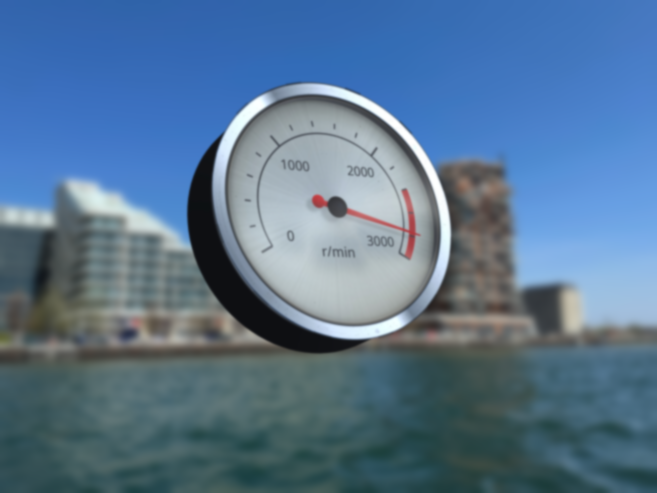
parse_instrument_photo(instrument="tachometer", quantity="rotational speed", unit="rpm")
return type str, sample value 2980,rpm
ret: 2800,rpm
